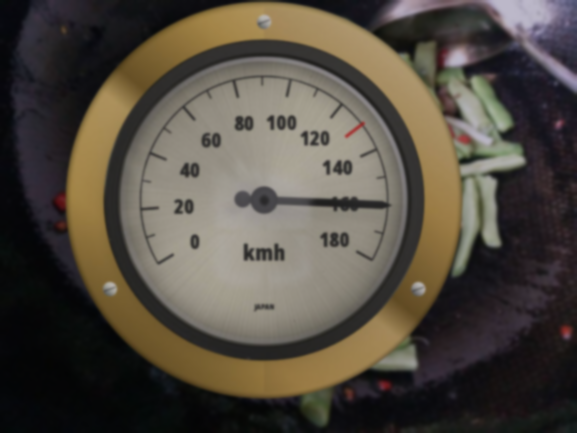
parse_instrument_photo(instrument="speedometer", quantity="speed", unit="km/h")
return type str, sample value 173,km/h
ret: 160,km/h
